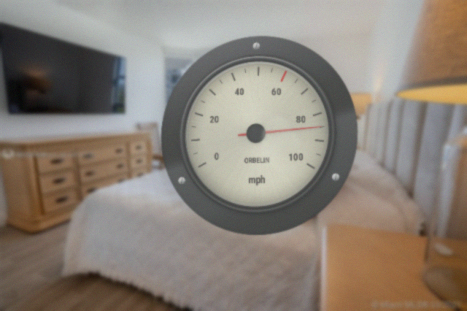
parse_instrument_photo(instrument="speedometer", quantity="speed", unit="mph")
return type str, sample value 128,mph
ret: 85,mph
